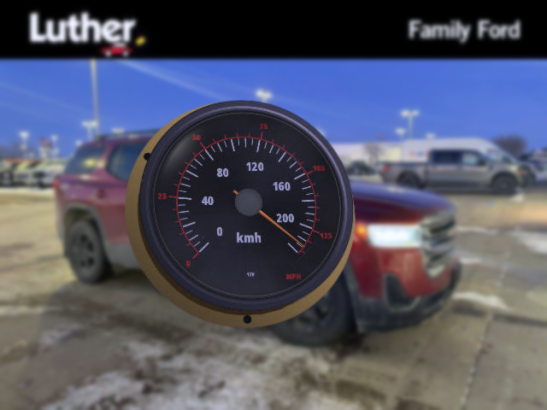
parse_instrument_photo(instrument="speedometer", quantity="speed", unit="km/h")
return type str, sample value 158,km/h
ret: 215,km/h
